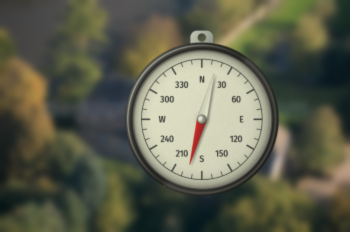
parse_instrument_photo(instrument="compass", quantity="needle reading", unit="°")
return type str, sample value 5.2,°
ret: 195,°
